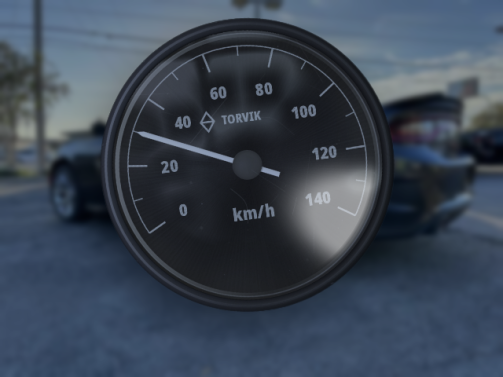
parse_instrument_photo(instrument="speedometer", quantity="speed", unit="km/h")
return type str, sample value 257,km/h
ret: 30,km/h
